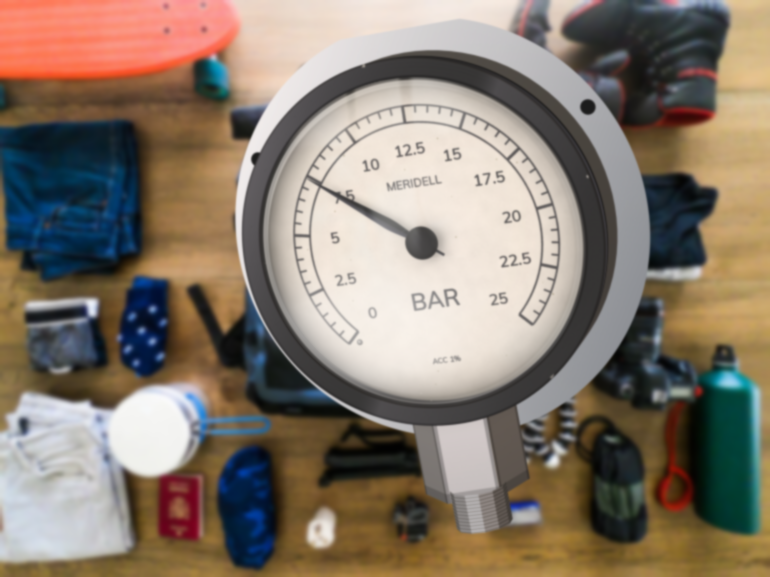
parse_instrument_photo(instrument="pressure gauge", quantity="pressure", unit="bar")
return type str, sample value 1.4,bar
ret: 7.5,bar
